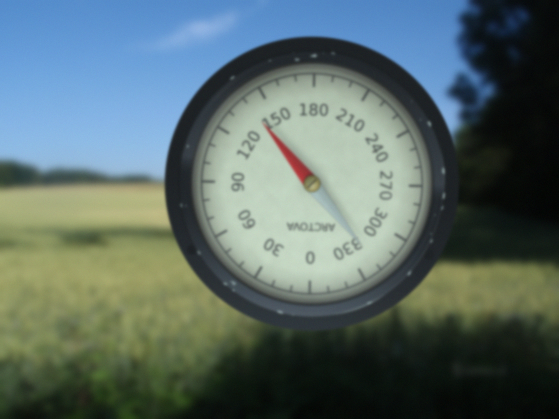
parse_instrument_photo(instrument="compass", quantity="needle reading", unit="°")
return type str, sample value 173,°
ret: 140,°
